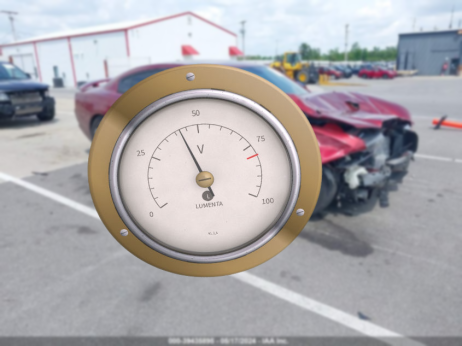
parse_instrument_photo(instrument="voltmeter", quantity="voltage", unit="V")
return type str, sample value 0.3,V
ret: 42.5,V
